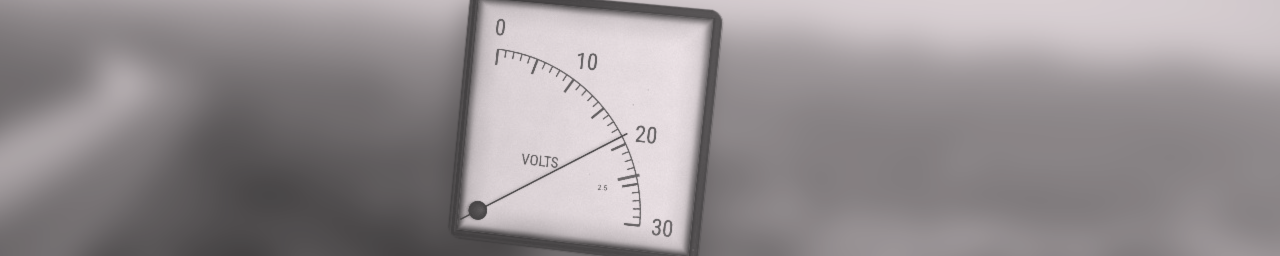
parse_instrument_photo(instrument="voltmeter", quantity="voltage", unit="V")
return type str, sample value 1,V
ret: 19,V
